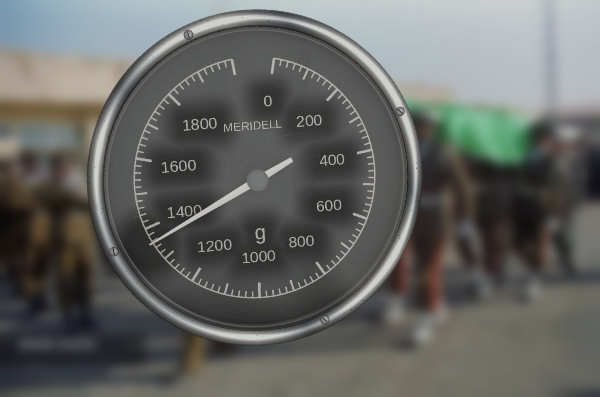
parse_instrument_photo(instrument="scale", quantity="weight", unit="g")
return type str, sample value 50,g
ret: 1360,g
